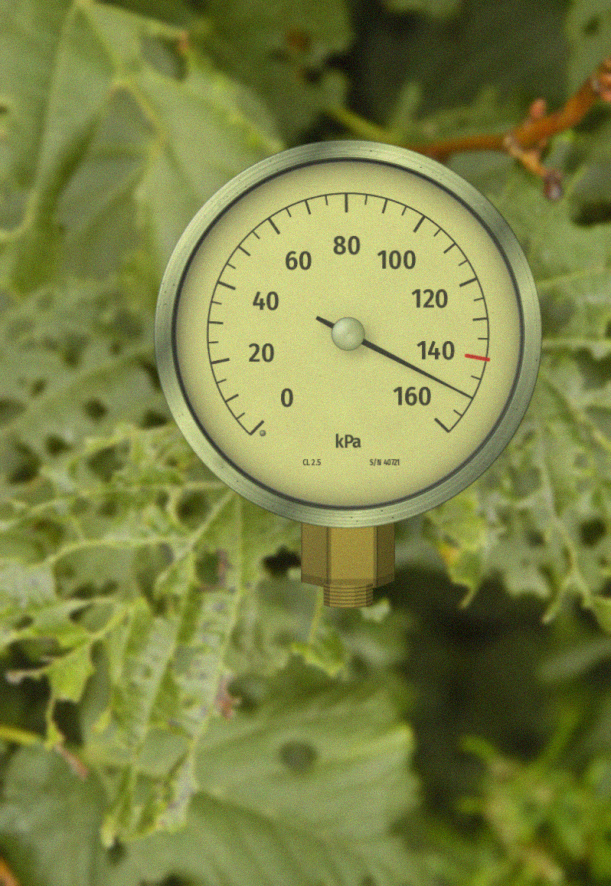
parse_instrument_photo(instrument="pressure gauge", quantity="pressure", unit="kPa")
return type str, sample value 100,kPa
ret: 150,kPa
